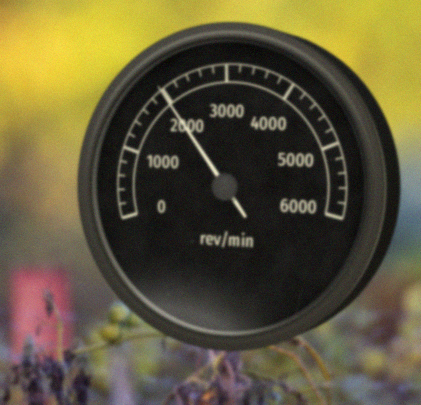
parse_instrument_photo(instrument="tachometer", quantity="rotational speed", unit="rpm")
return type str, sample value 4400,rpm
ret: 2000,rpm
